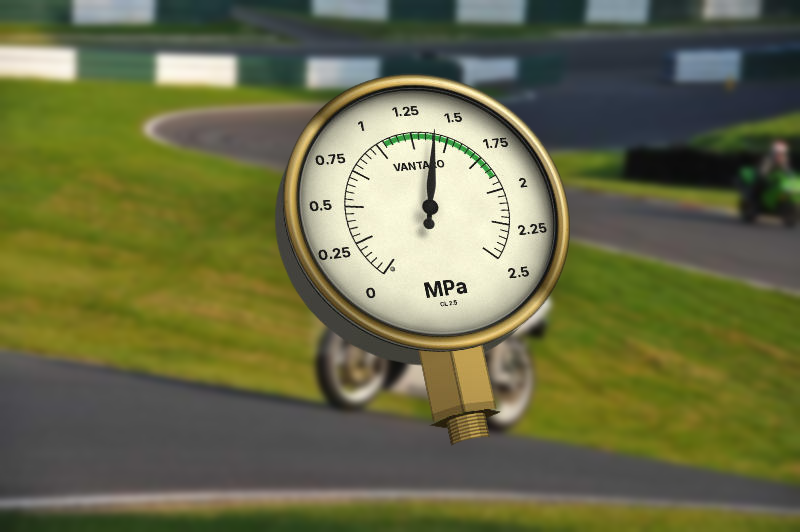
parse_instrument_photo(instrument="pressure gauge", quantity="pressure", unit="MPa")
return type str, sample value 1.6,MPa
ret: 1.4,MPa
